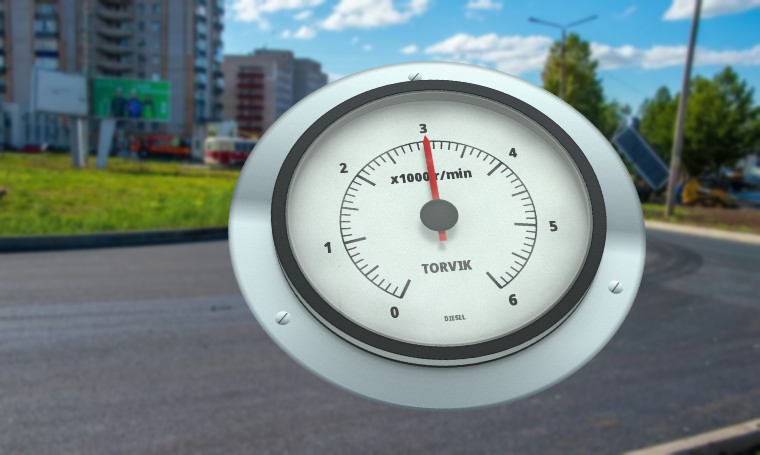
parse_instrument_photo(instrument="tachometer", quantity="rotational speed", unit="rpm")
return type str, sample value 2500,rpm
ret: 3000,rpm
